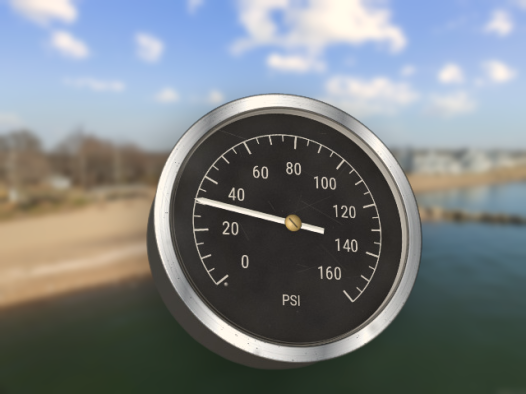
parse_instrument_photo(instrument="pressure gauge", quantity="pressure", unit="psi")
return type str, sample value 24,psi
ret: 30,psi
